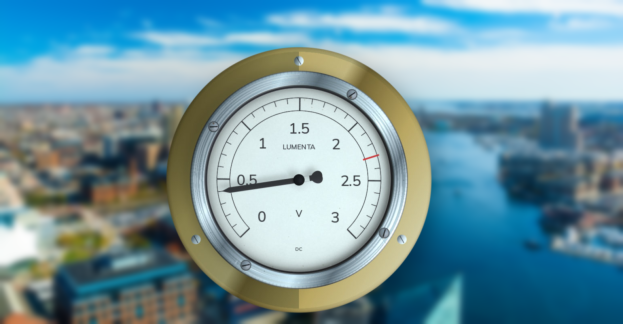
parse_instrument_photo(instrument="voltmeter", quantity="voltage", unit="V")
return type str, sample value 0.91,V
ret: 0.4,V
